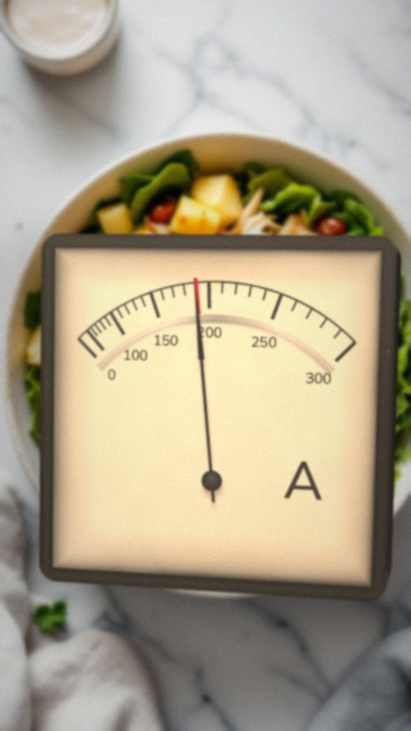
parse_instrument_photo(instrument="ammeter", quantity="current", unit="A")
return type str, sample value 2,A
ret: 190,A
